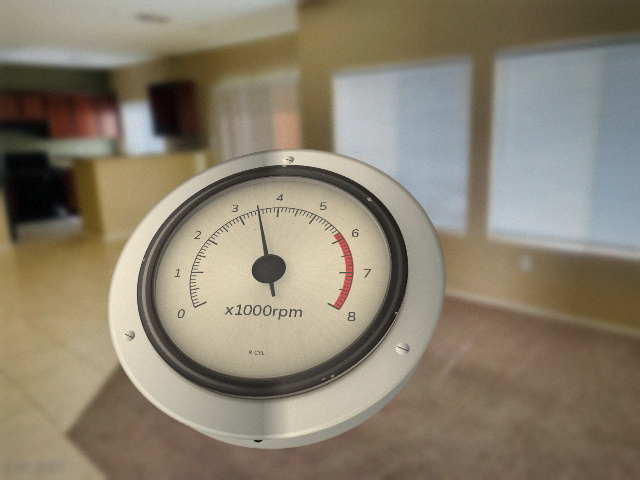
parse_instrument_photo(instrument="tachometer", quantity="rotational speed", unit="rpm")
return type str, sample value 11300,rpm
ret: 3500,rpm
